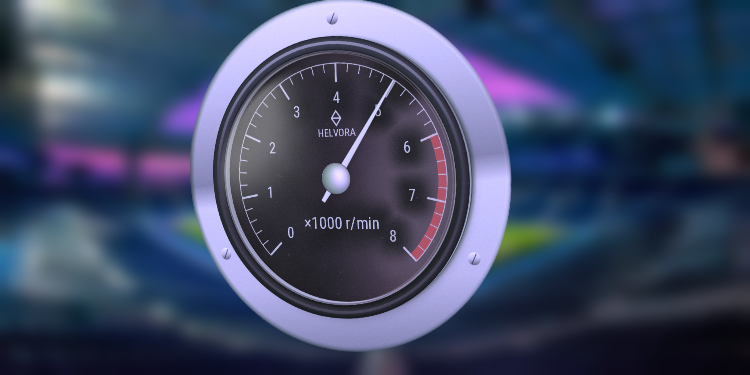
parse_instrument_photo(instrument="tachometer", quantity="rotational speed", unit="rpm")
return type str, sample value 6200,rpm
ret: 5000,rpm
